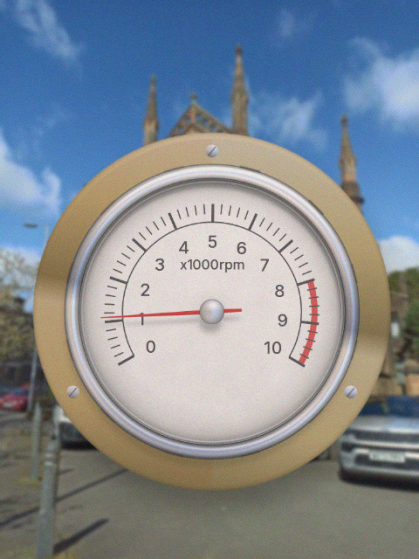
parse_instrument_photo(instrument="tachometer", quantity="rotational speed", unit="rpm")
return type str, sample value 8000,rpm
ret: 1100,rpm
